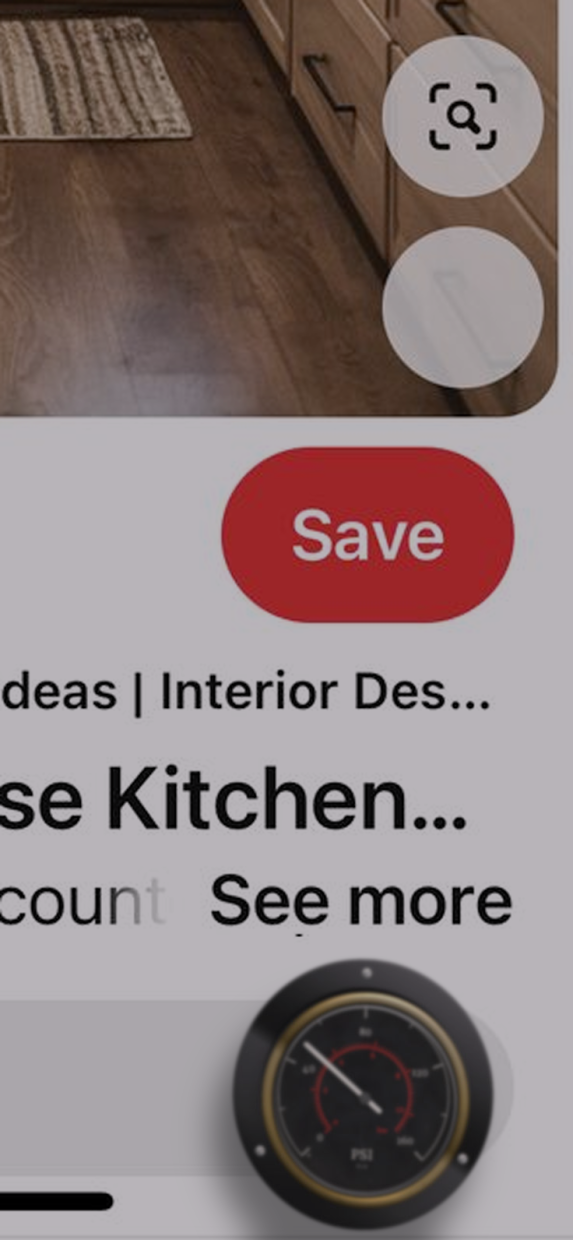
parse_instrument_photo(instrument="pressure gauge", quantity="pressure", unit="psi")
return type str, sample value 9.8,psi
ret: 50,psi
